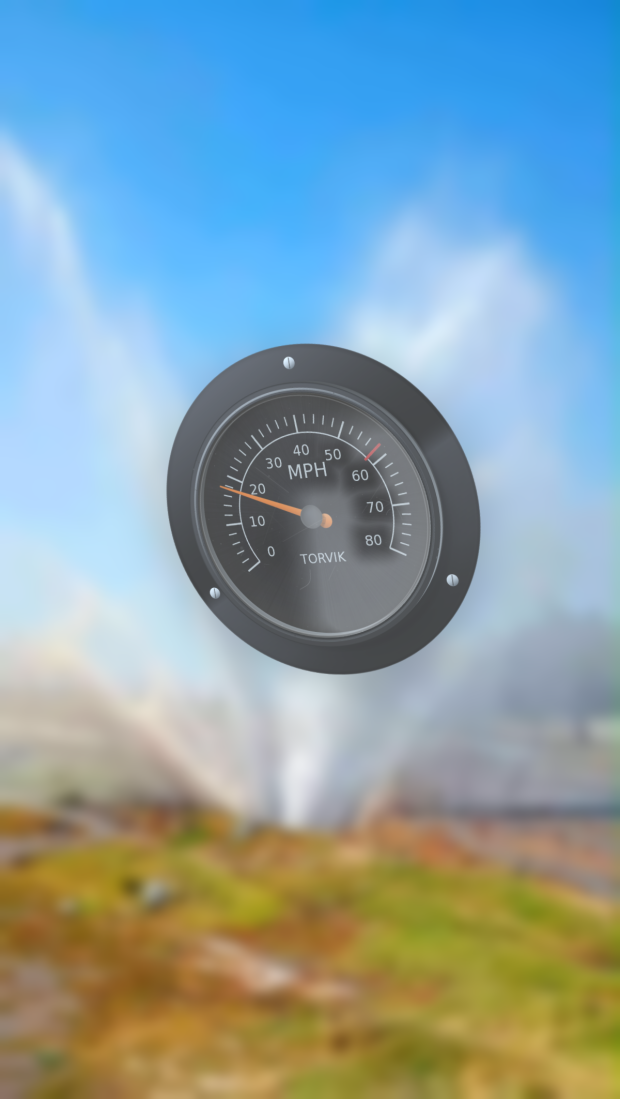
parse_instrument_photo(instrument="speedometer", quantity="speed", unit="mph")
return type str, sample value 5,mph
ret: 18,mph
